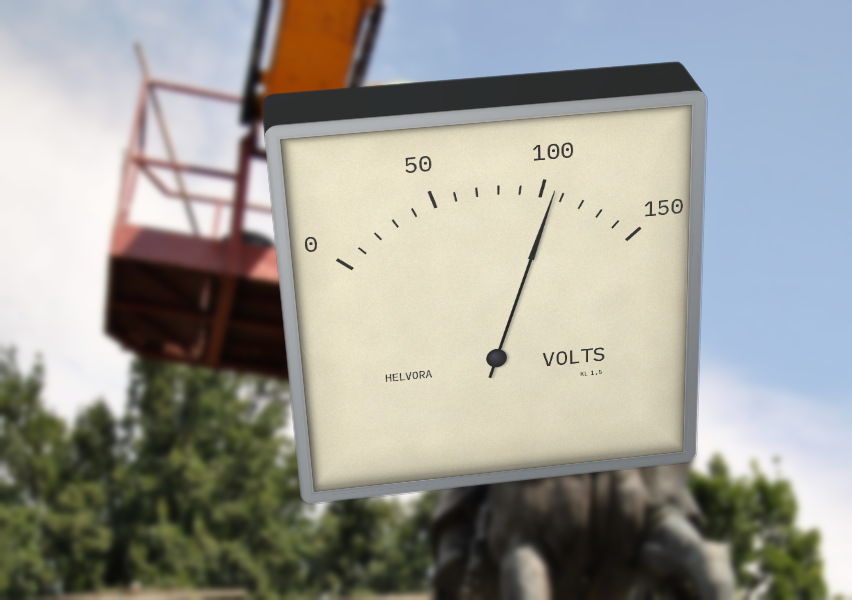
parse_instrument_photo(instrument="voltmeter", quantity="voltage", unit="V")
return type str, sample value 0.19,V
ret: 105,V
